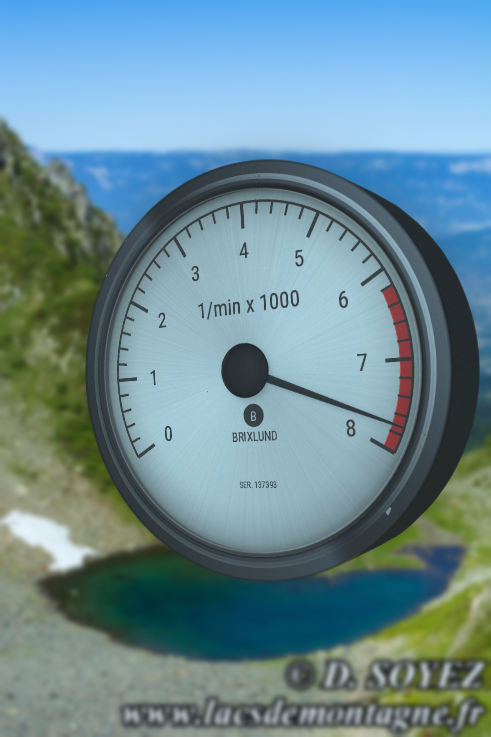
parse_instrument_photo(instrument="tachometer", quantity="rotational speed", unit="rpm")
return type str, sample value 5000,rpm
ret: 7700,rpm
